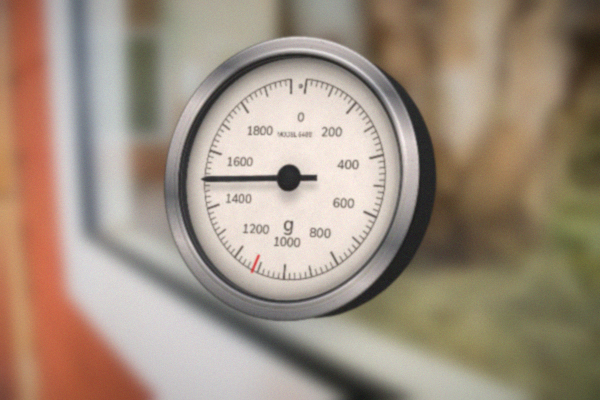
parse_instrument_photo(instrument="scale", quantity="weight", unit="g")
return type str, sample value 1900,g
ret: 1500,g
